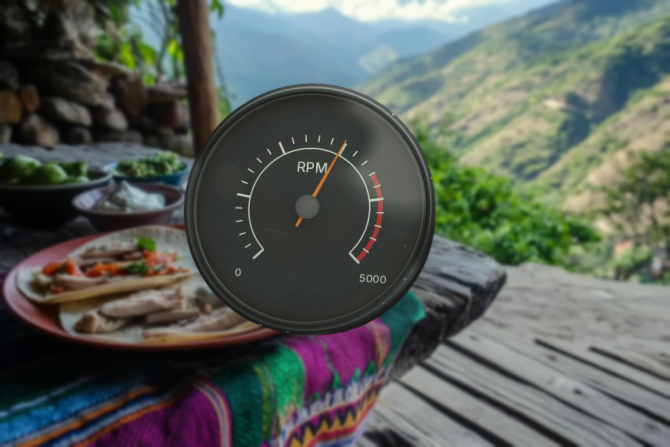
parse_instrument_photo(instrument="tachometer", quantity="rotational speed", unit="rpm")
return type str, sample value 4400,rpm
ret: 3000,rpm
